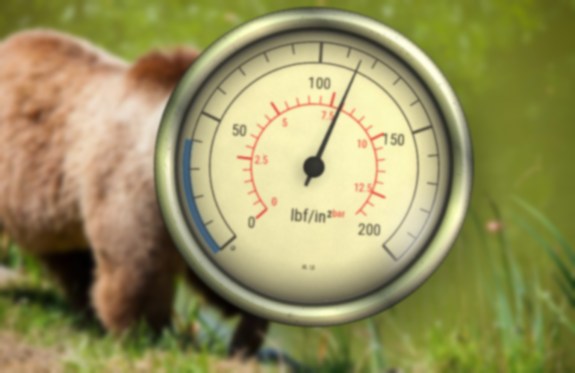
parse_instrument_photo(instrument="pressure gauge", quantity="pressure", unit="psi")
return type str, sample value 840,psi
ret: 115,psi
